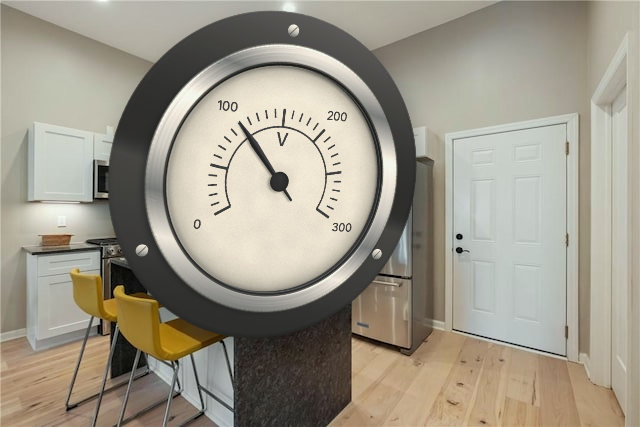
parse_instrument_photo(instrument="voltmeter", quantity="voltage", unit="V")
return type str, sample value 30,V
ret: 100,V
